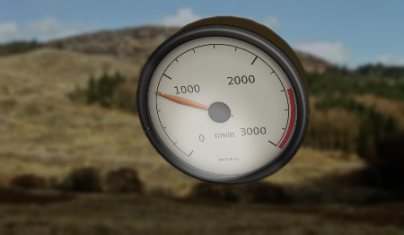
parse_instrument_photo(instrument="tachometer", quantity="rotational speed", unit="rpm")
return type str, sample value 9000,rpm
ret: 800,rpm
